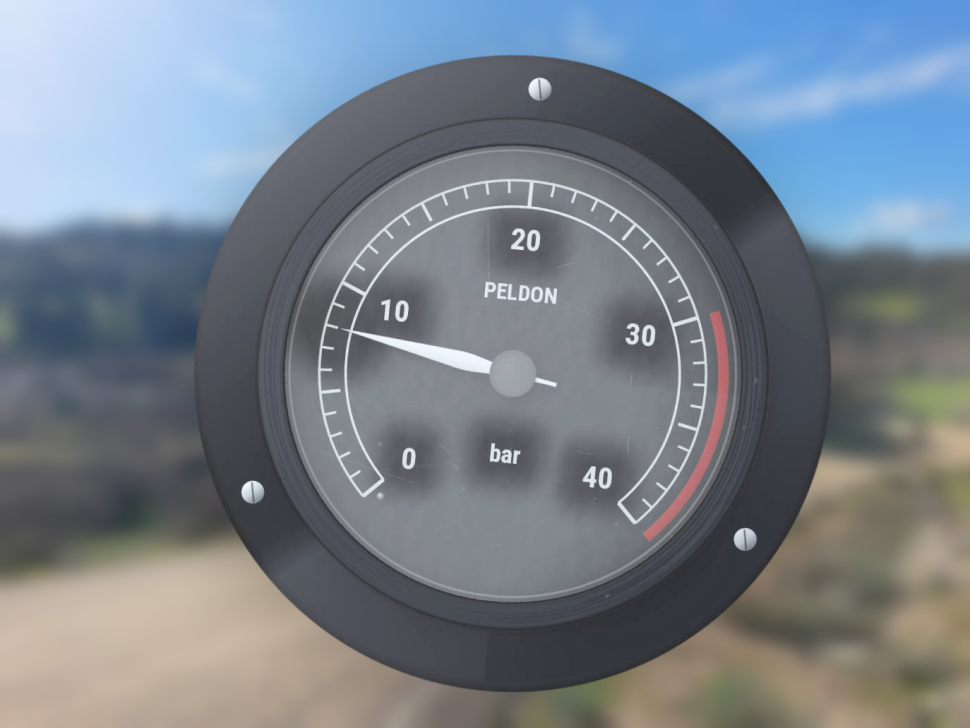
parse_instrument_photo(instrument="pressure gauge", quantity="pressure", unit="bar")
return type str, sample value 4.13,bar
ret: 8,bar
